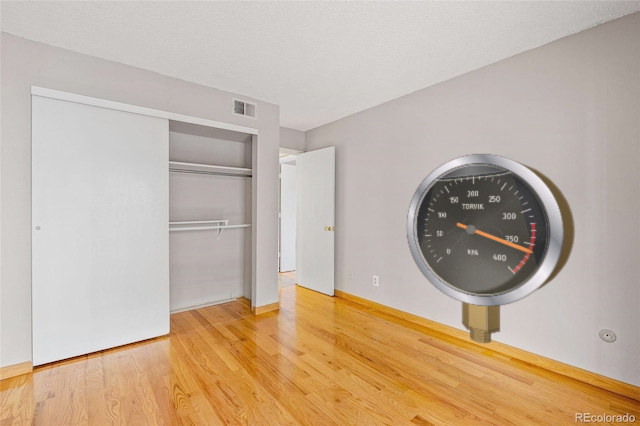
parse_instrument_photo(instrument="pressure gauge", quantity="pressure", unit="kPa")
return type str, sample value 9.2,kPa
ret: 360,kPa
